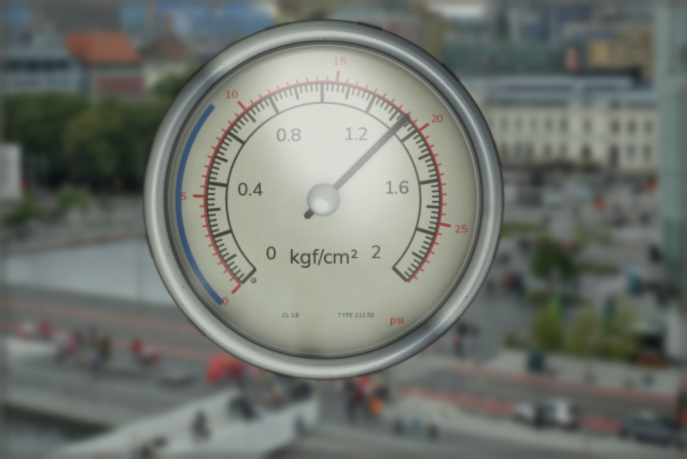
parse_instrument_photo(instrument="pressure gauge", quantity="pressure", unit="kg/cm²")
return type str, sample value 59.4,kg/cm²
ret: 1.34,kg/cm²
